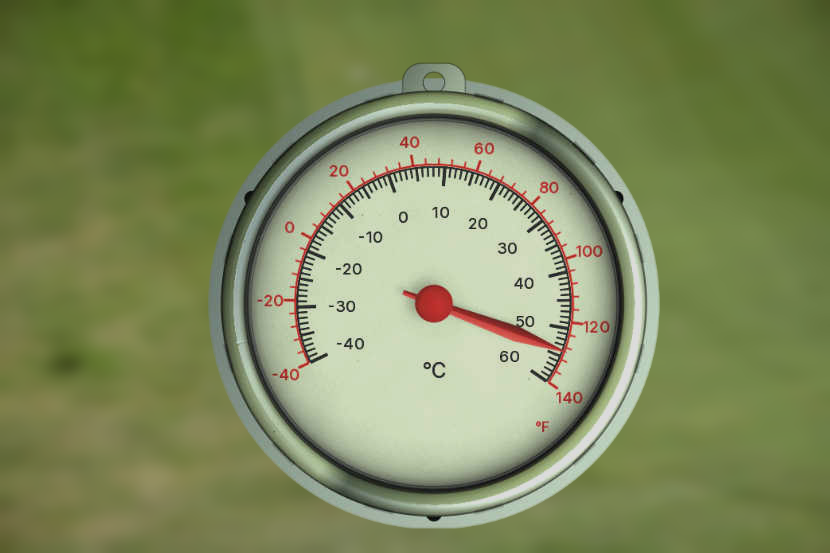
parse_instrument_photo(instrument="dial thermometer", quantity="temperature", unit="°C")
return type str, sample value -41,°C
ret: 54,°C
